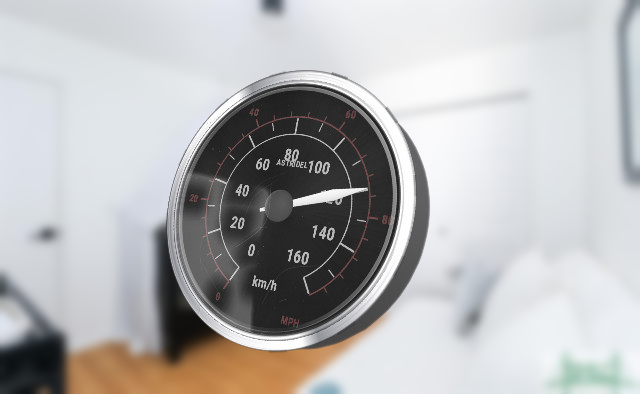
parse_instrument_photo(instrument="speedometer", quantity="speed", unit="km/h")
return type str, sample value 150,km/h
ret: 120,km/h
